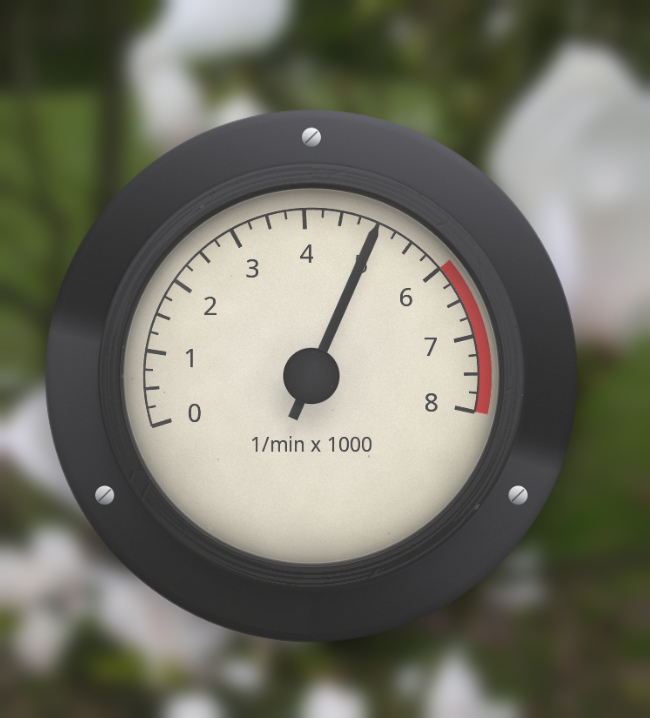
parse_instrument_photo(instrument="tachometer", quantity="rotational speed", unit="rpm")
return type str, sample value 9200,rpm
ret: 5000,rpm
